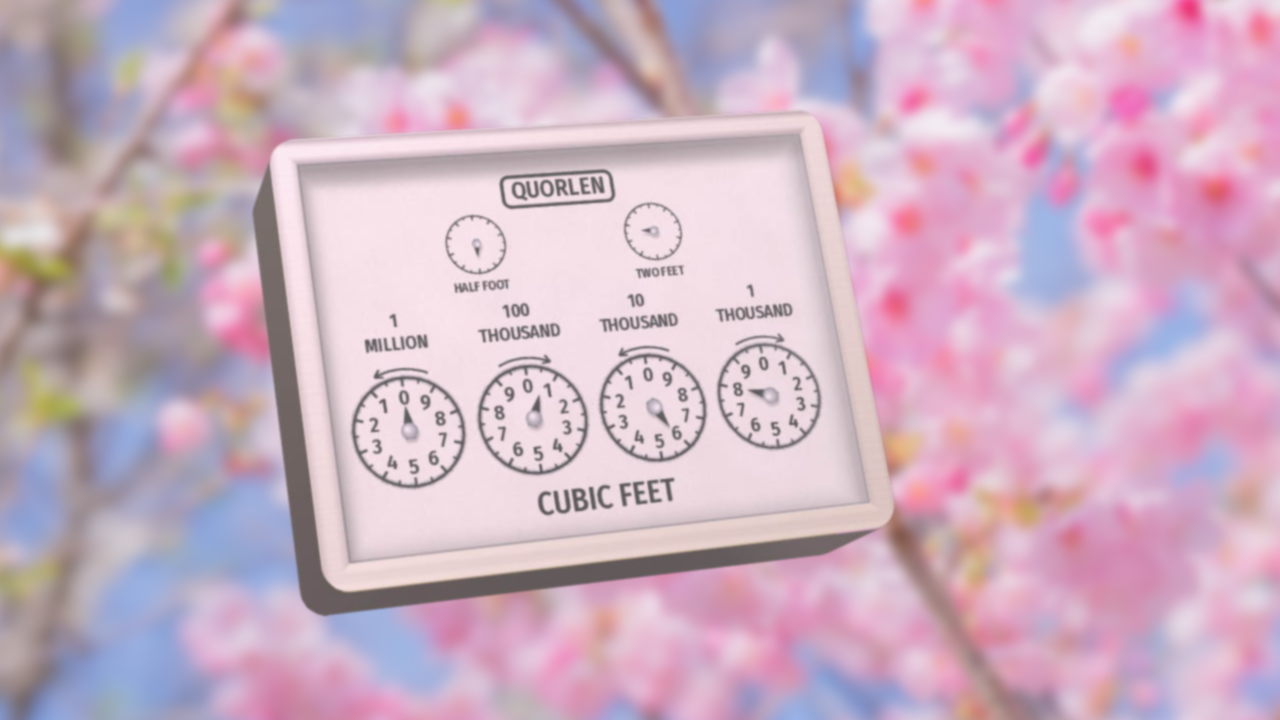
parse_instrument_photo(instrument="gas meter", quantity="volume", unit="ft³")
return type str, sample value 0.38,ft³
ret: 5800,ft³
